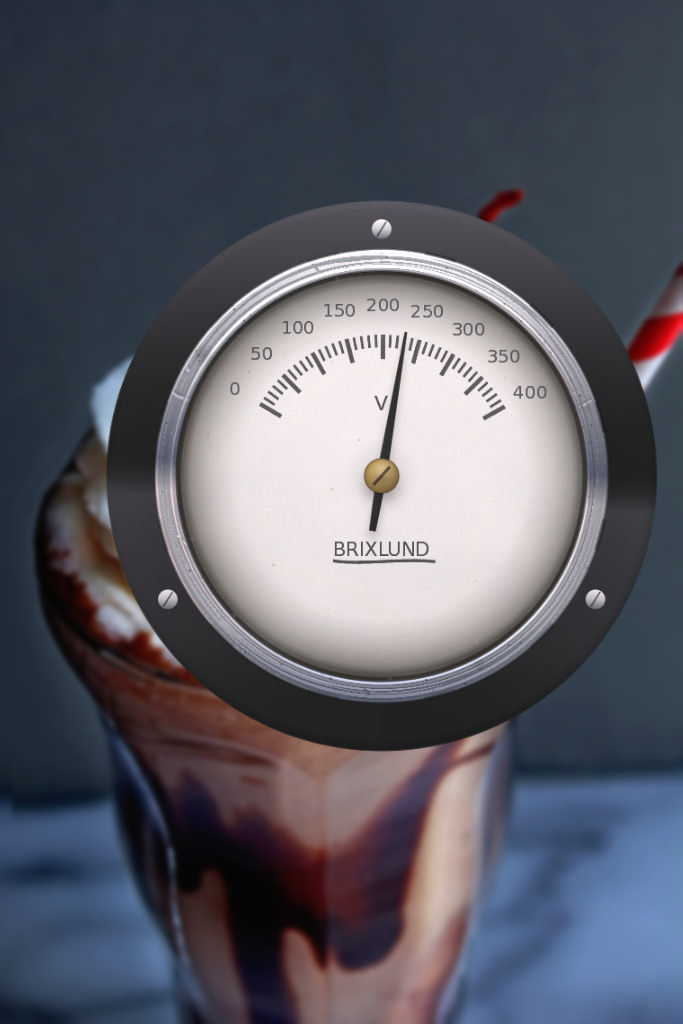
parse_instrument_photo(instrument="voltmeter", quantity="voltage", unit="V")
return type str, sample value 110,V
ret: 230,V
